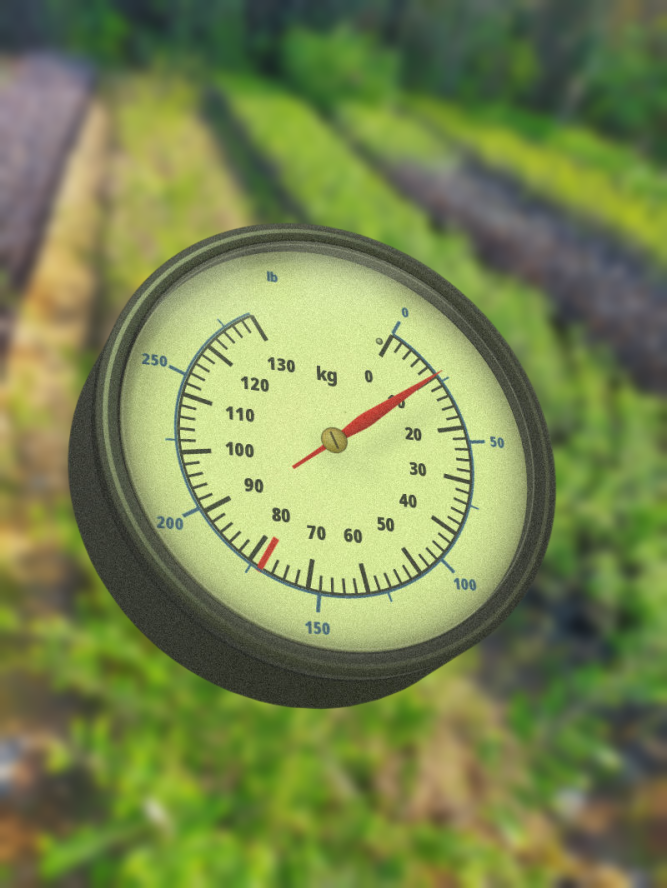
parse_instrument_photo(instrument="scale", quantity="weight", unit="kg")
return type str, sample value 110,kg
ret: 10,kg
